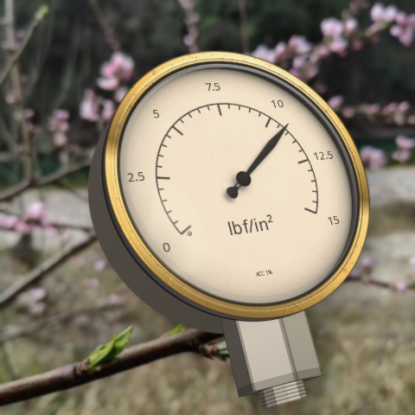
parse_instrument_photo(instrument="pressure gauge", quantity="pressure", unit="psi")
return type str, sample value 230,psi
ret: 10.75,psi
